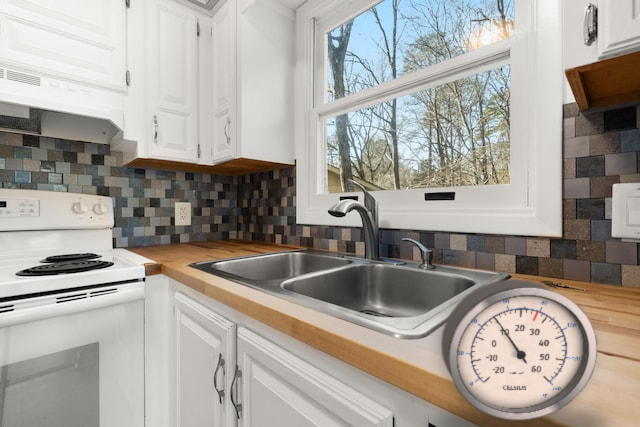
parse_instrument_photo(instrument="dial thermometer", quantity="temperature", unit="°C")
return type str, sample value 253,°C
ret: 10,°C
